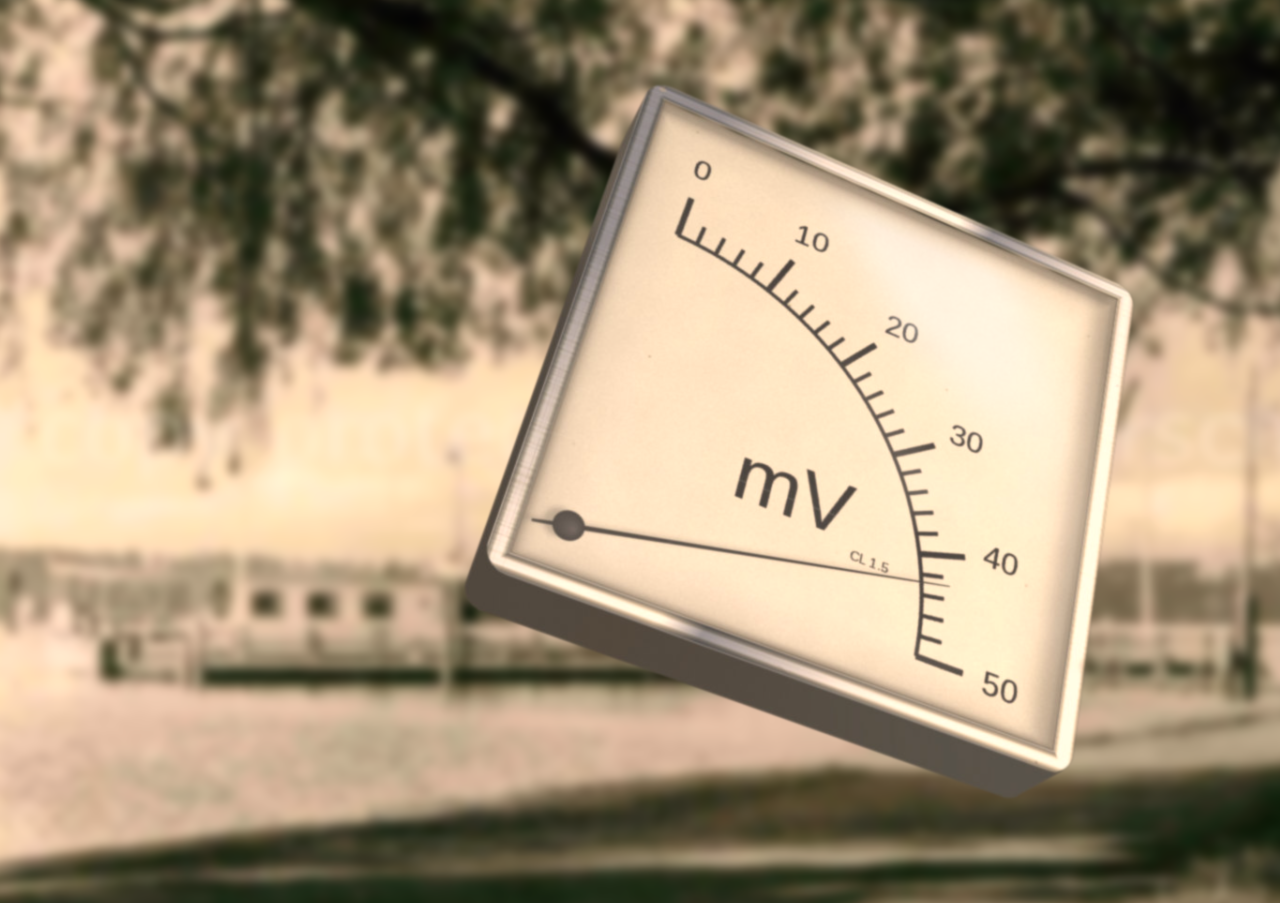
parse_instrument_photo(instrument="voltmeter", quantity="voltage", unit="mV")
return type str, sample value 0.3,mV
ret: 43,mV
